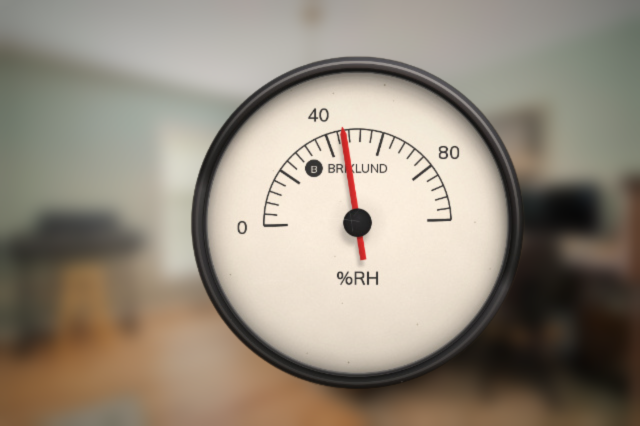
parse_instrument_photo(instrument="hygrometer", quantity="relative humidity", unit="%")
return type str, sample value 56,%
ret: 46,%
